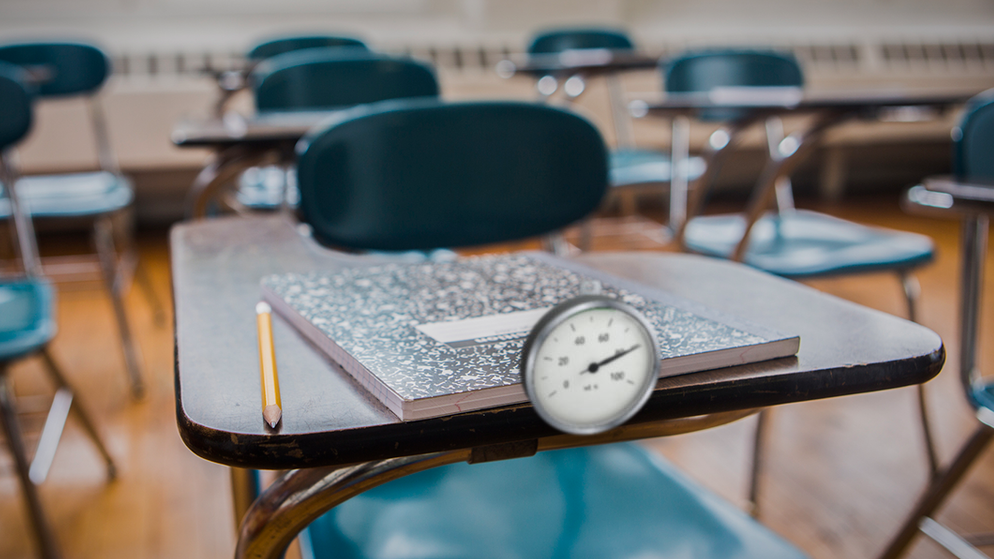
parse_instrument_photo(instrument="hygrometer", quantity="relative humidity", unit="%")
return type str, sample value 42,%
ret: 80,%
